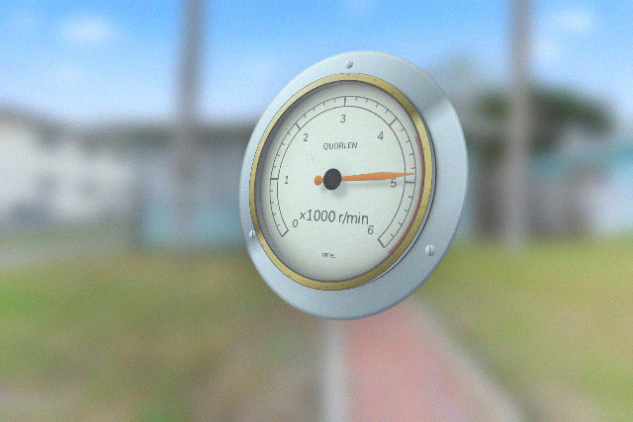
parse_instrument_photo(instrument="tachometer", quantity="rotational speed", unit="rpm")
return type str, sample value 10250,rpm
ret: 4900,rpm
